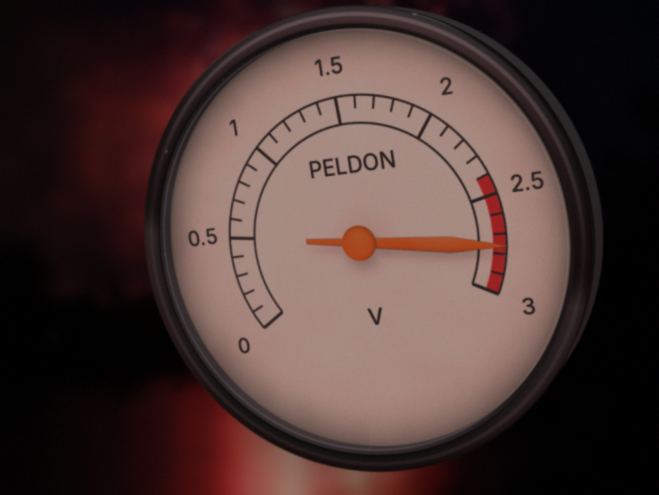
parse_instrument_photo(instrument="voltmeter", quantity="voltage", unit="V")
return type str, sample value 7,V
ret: 2.75,V
